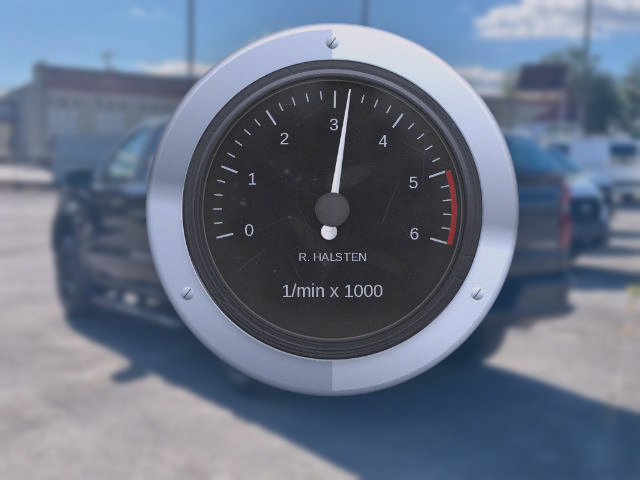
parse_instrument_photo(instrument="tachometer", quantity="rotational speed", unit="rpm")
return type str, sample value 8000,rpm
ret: 3200,rpm
